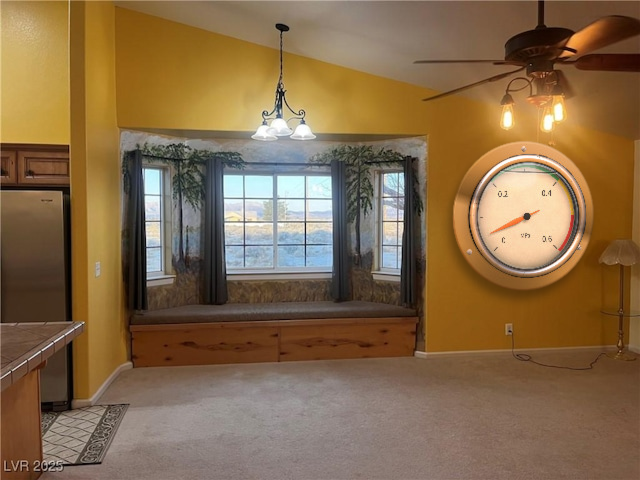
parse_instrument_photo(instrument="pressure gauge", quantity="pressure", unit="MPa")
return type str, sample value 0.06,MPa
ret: 0.05,MPa
